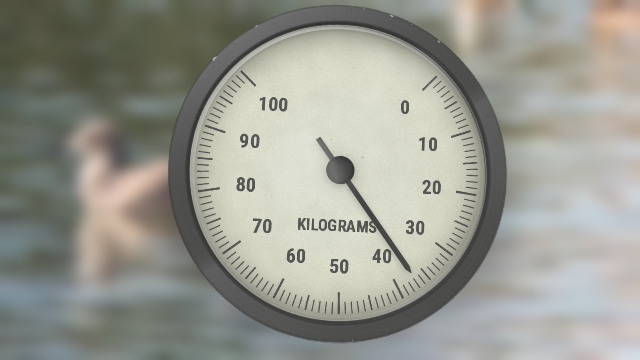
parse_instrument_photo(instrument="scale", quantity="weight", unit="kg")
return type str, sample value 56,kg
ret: 37,kg
